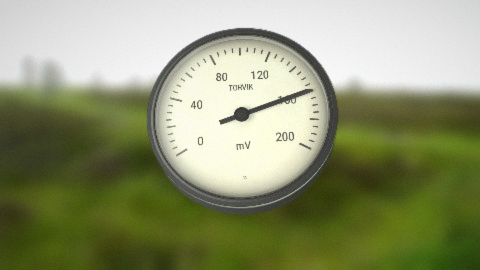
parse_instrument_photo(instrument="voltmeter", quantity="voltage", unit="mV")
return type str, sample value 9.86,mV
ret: 160,mV
